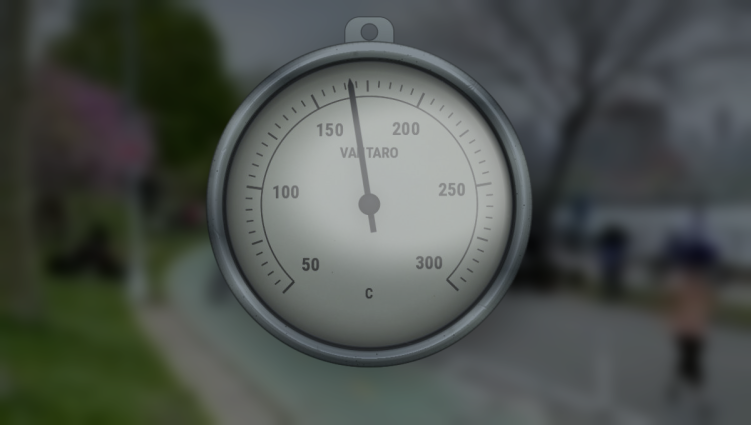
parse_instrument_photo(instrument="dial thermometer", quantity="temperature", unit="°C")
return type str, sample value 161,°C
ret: 167.5,°C
